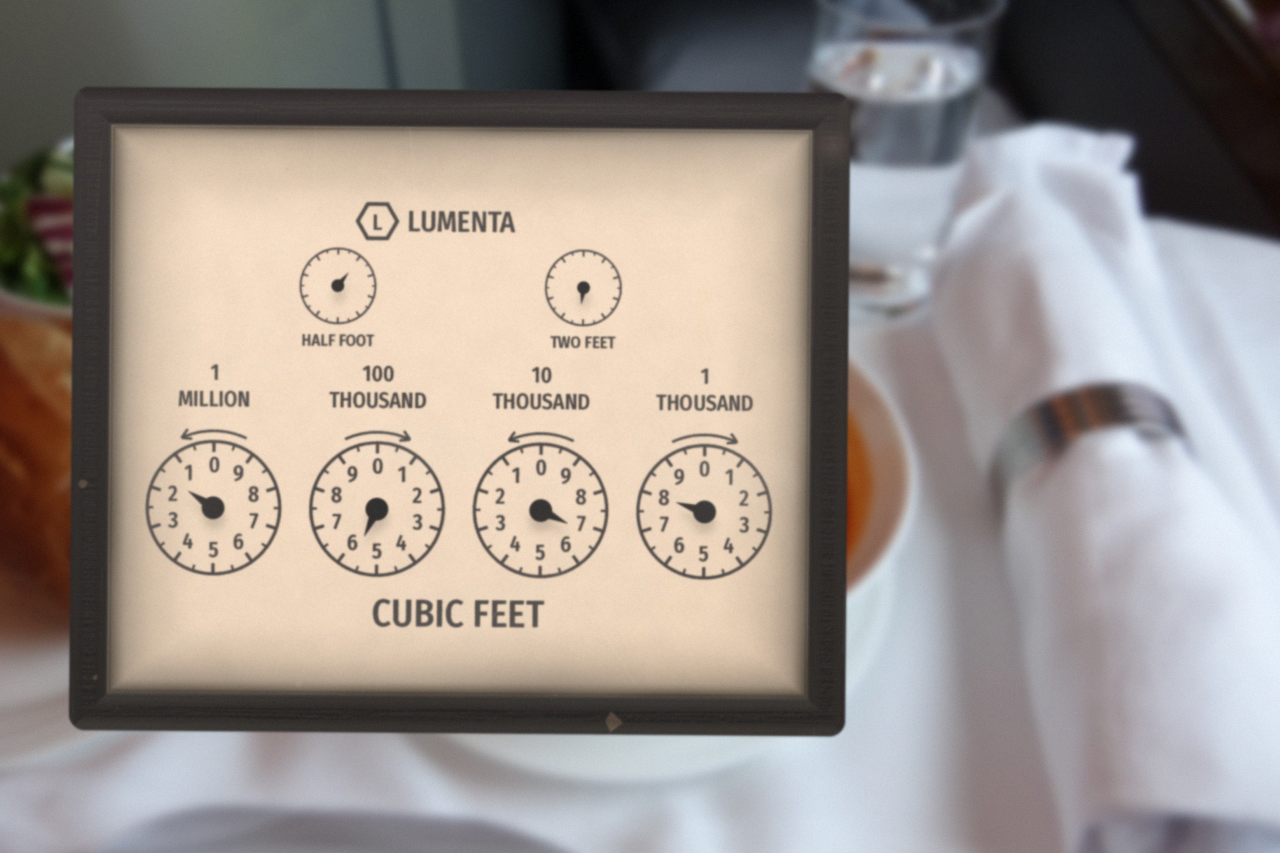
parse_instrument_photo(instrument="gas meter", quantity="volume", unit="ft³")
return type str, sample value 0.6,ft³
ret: 156800,ft³
